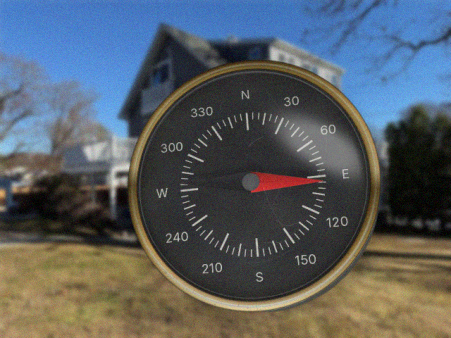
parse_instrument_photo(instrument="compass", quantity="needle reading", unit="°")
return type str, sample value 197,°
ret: 95,°
